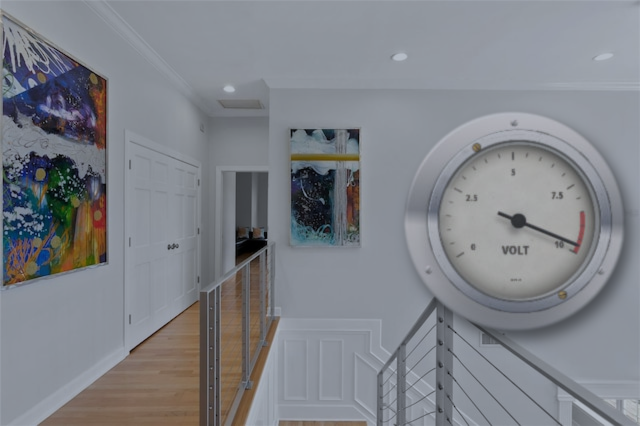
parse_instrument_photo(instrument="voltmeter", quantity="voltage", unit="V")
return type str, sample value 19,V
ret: 9.75,V
